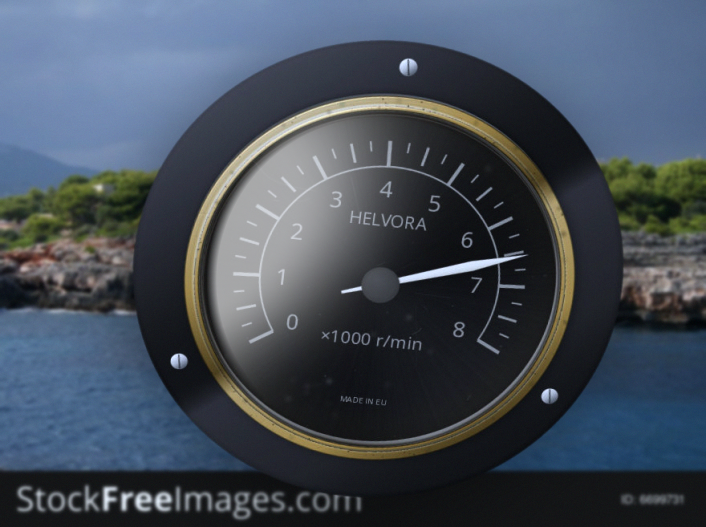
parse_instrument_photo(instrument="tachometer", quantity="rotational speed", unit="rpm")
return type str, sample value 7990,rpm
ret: 6500,rpm
